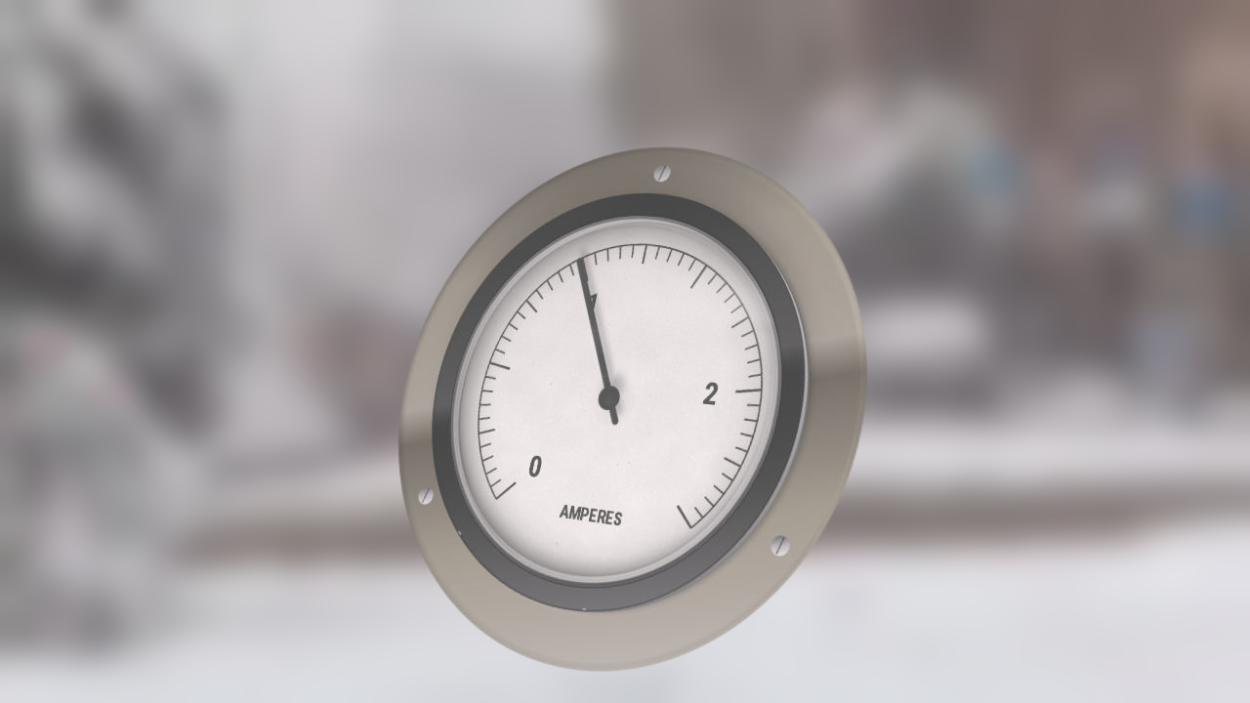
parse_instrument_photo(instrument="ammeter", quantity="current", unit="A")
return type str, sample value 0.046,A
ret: 1,A
